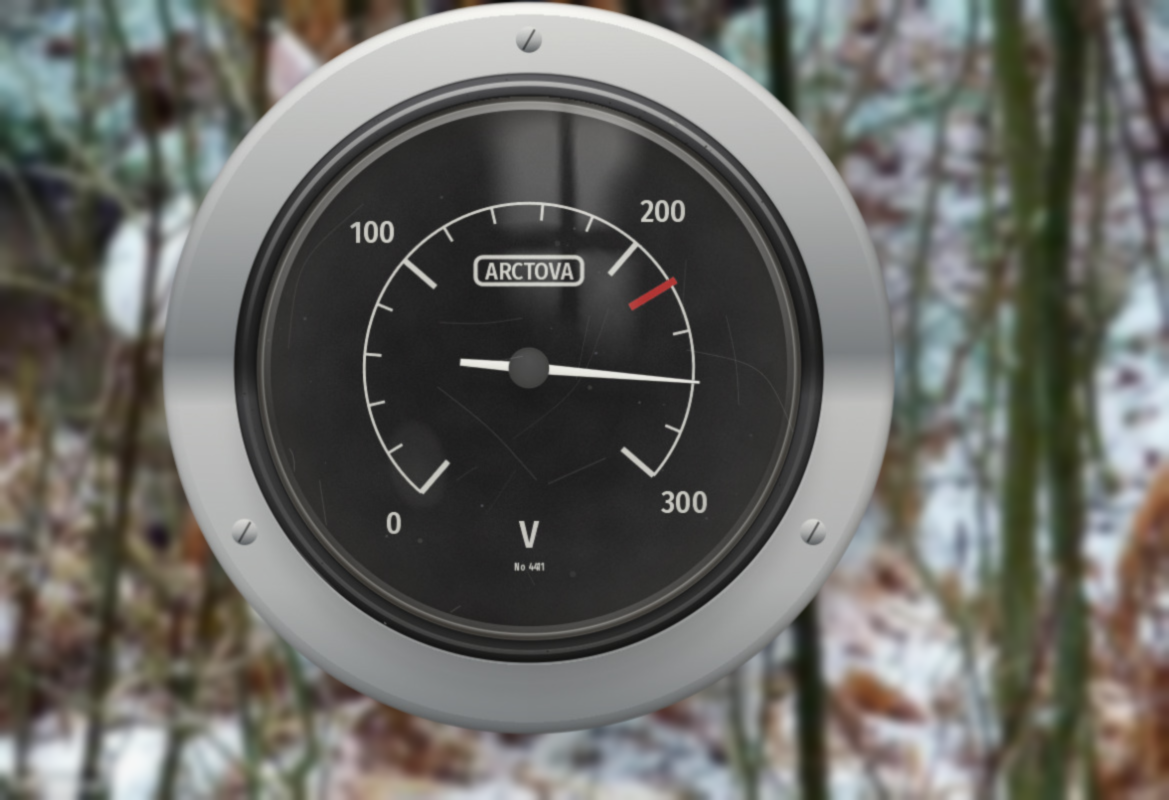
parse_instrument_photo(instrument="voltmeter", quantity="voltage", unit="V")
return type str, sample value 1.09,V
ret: 260,V
